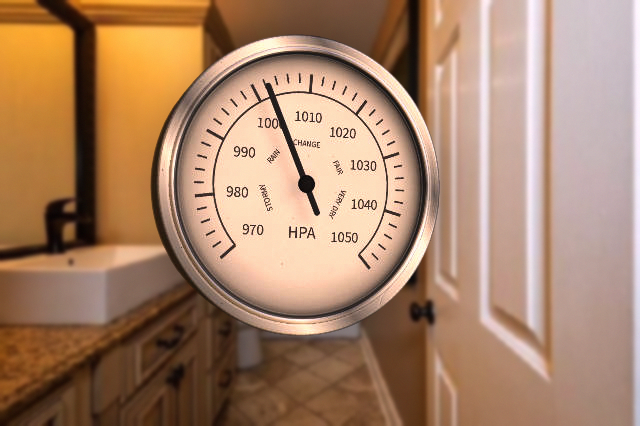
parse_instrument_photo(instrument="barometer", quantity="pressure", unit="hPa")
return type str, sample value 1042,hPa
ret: 1002,hPa
